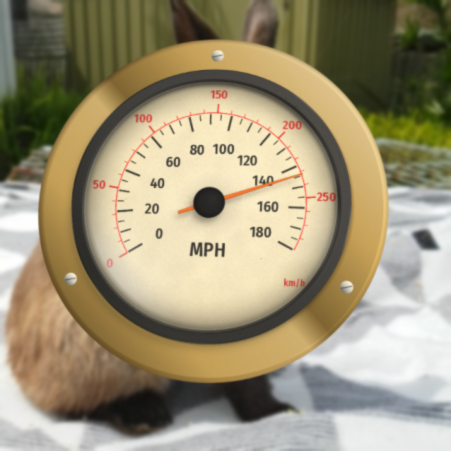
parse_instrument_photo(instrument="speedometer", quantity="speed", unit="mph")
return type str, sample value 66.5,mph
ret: 145,mph
